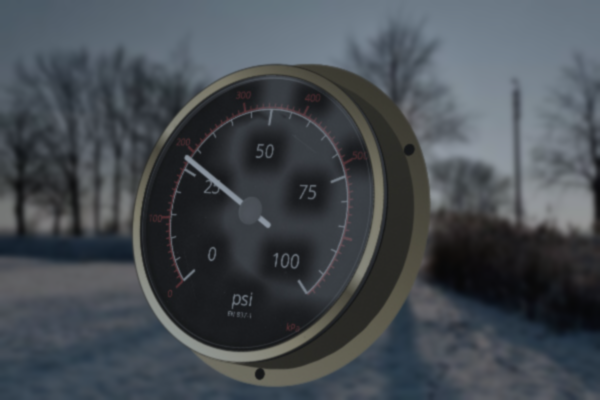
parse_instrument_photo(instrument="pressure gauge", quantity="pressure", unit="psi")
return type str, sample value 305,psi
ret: 27.5,psi
